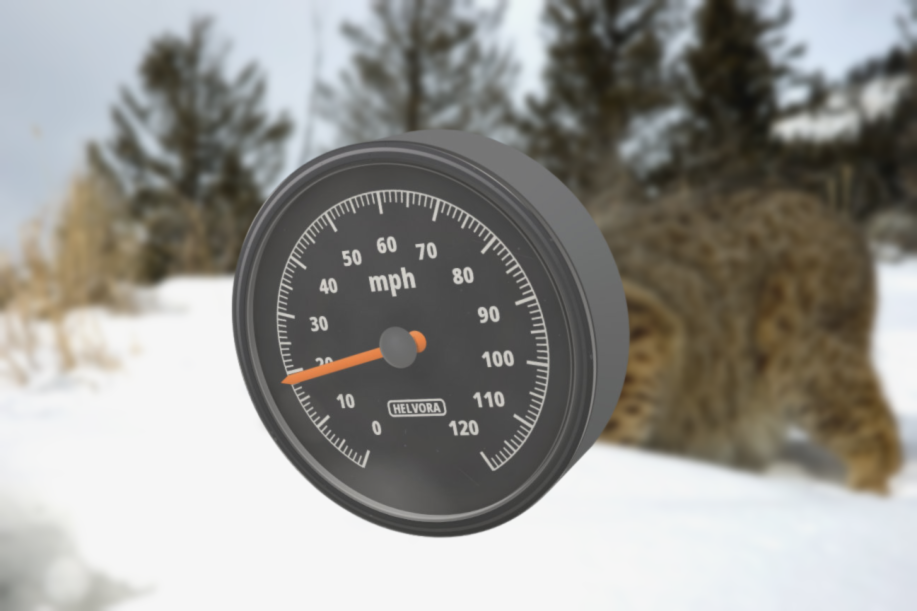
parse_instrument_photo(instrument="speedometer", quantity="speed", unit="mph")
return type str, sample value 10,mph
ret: 19,mph
